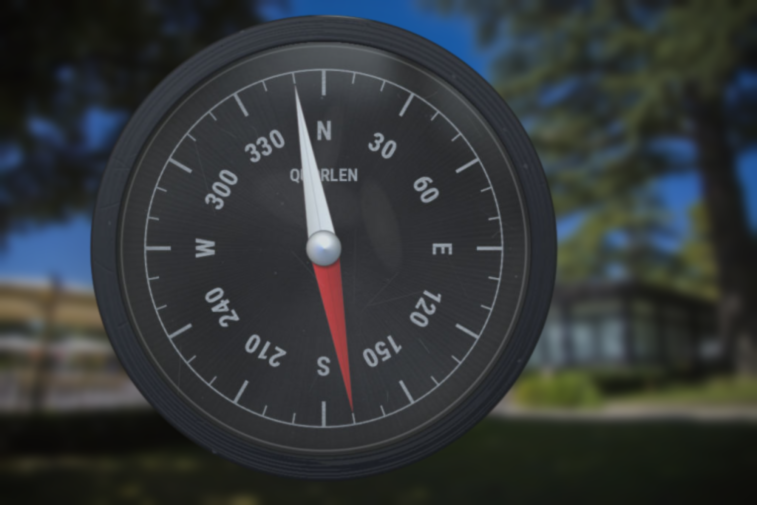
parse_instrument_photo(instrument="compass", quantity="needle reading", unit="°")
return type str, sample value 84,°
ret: 170,°
